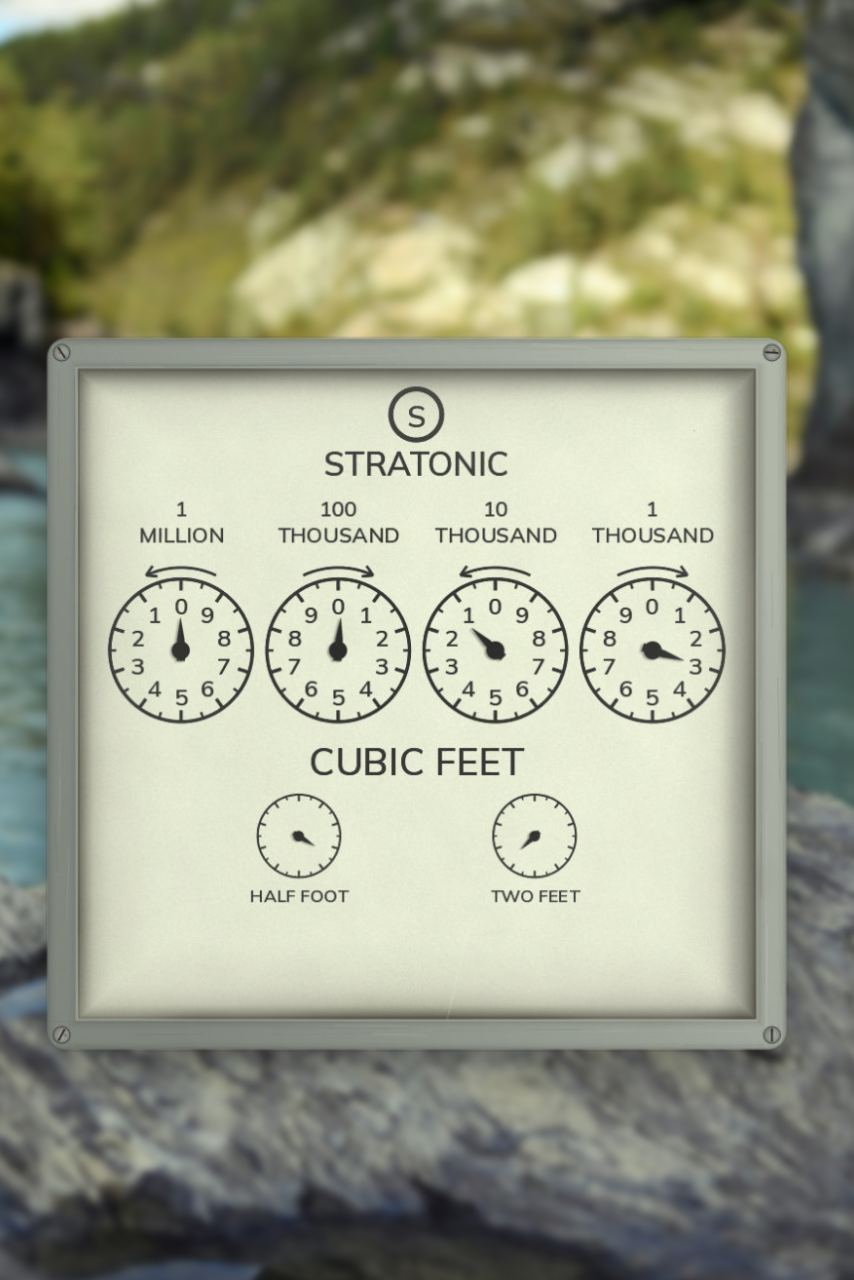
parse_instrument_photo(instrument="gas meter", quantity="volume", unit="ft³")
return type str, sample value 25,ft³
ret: 1300,ft³
